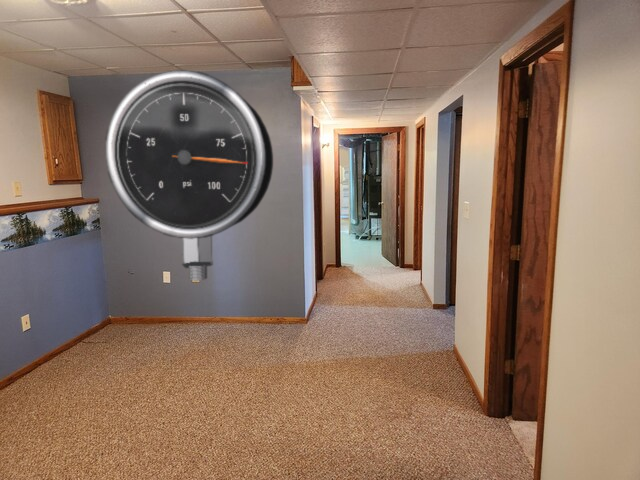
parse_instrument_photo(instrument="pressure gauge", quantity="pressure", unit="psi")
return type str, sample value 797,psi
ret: 85,psi
